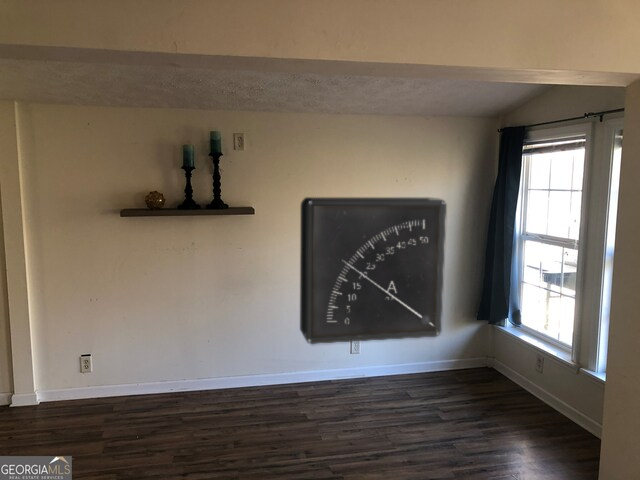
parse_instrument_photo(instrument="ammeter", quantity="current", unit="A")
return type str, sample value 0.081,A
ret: 20,A
